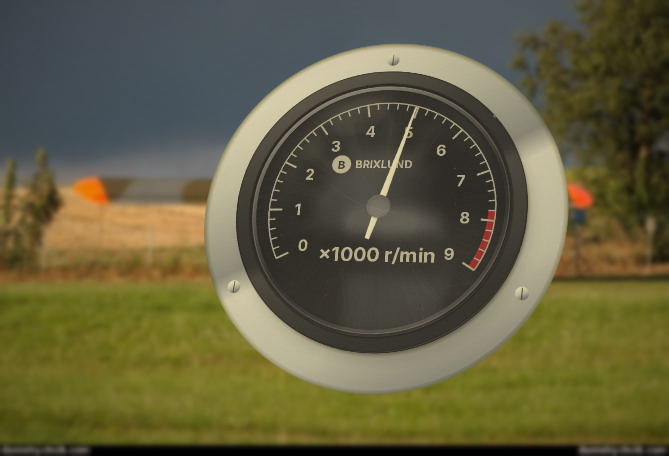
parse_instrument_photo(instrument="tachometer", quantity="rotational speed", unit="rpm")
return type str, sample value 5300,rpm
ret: 5000,rpm
